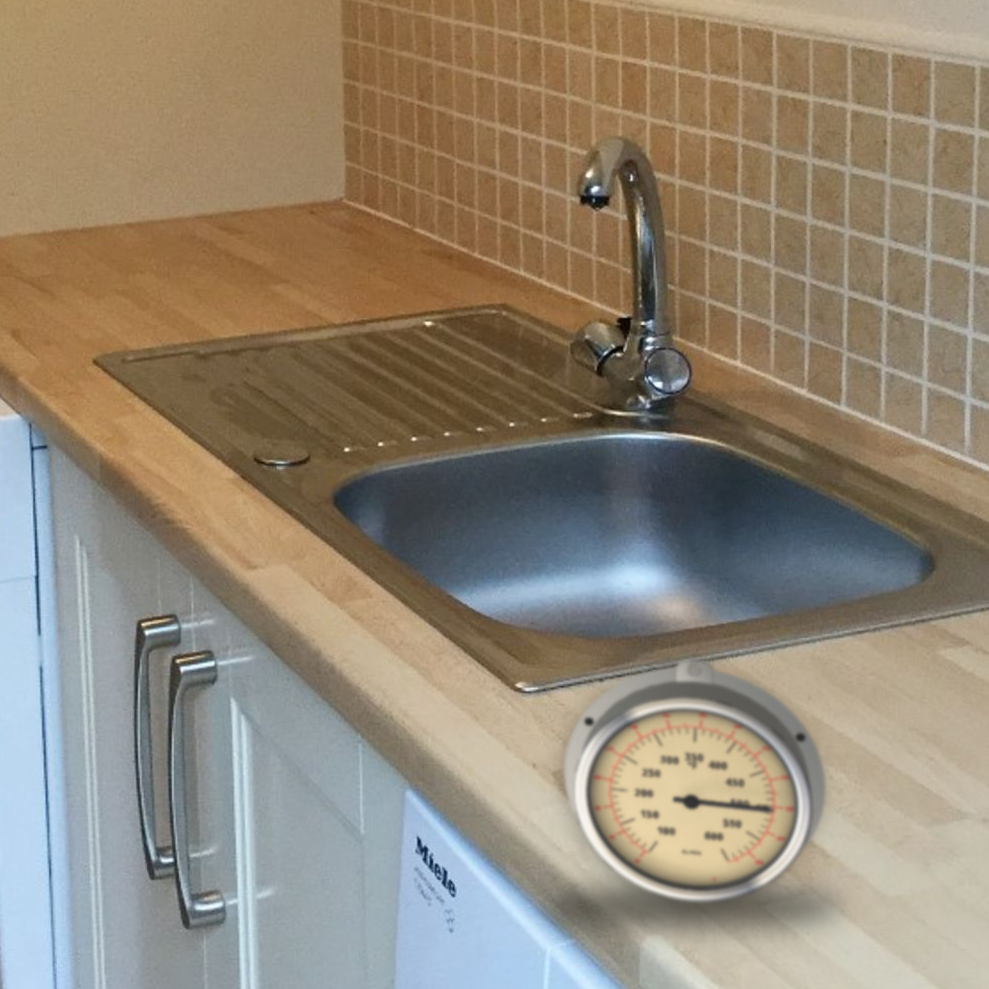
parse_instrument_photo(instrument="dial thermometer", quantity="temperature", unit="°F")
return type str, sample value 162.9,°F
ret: 500,°F
